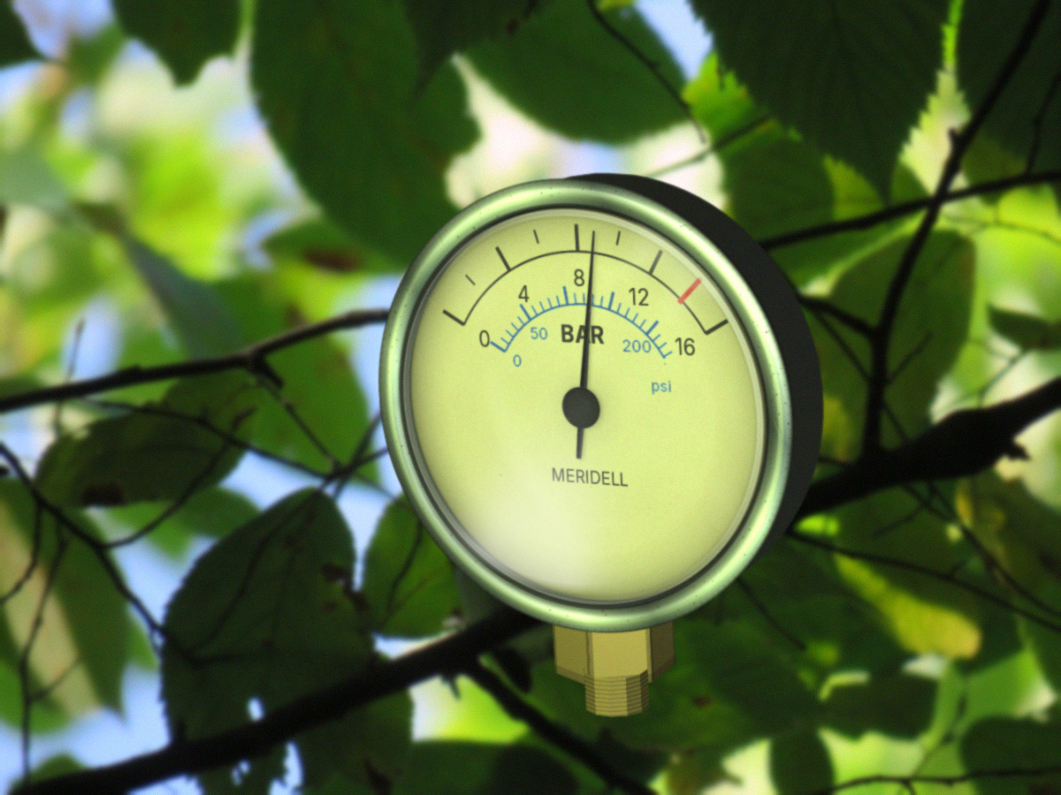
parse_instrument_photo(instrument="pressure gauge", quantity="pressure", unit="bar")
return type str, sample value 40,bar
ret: 9,bar
